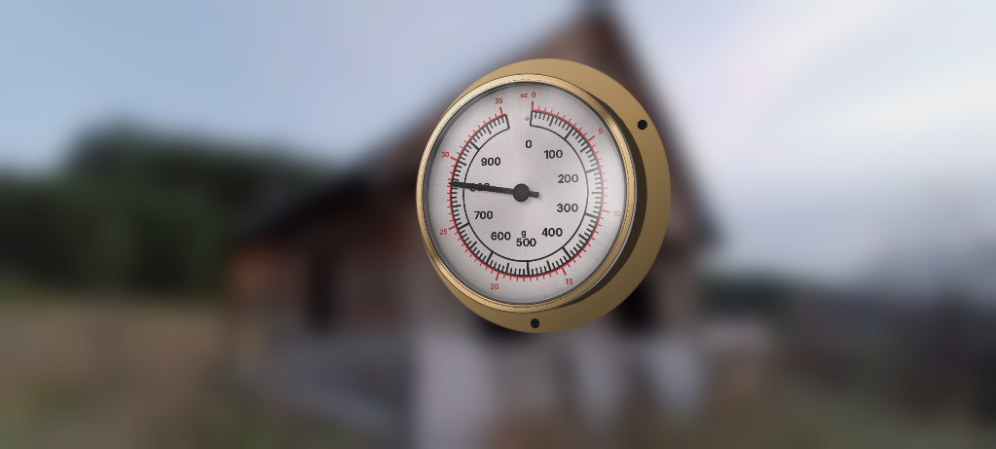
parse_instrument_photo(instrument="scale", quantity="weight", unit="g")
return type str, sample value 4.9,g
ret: 800,g
